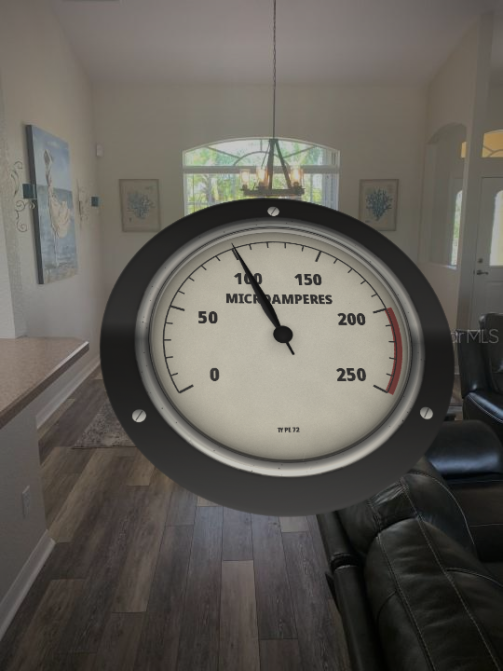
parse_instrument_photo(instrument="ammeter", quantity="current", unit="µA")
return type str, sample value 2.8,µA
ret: 100,µA
